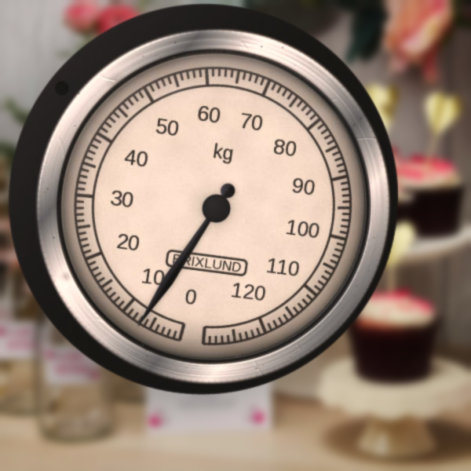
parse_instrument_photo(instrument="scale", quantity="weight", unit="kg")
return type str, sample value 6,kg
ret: 7,kg
